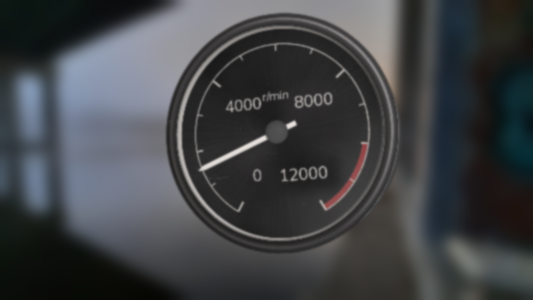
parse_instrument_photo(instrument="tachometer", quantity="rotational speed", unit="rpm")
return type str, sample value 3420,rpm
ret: 1500,rpm
